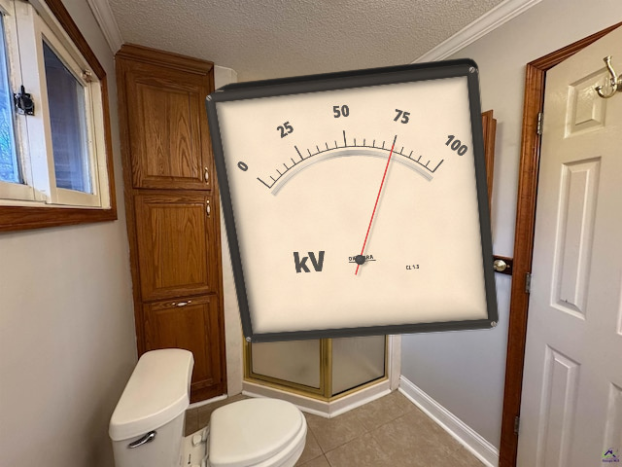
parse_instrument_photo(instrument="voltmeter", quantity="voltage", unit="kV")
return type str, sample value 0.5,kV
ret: 75,kV
